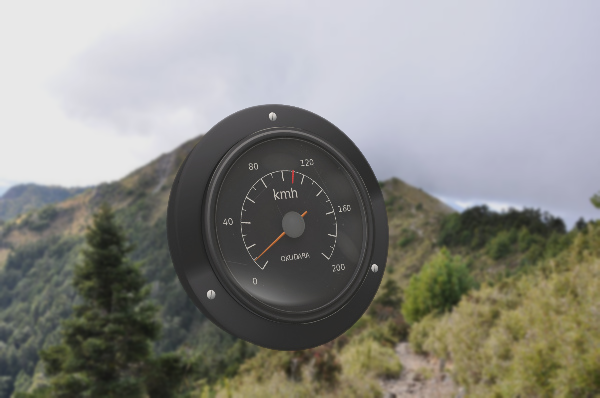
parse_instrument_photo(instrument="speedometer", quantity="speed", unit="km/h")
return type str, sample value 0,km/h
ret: 10,km/h
